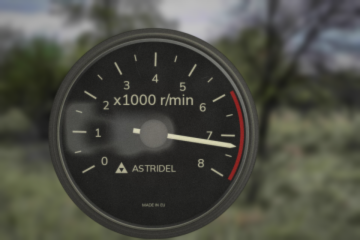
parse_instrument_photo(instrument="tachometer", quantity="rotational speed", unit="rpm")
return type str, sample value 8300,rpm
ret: 7250,rpm
